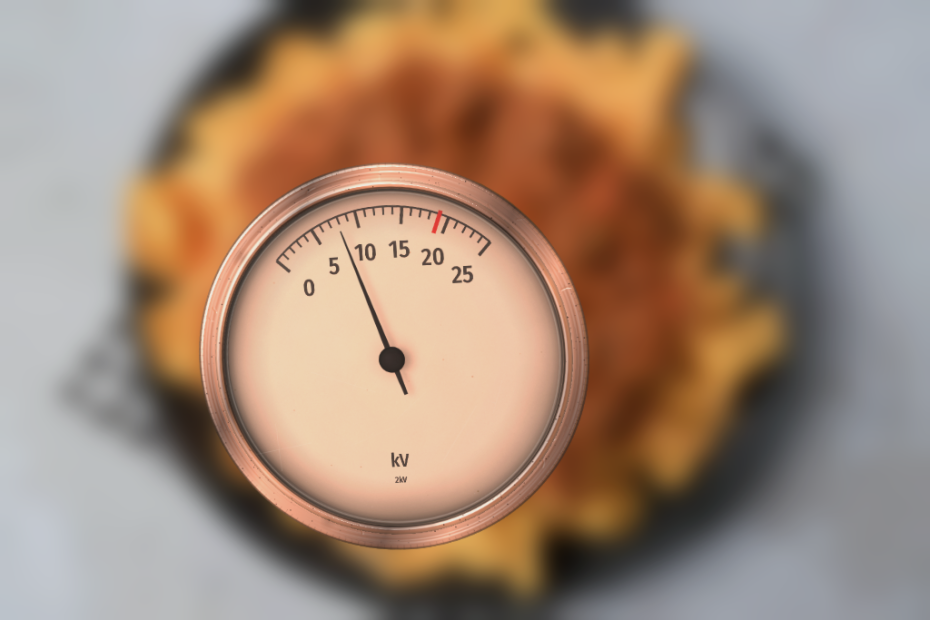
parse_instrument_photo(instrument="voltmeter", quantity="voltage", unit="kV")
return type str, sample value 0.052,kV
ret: 8,kV
